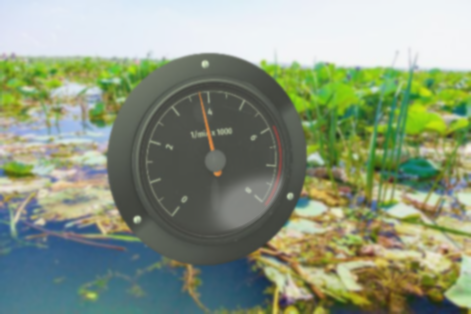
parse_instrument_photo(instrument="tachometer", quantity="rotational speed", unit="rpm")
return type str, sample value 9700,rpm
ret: 3750,rpm
